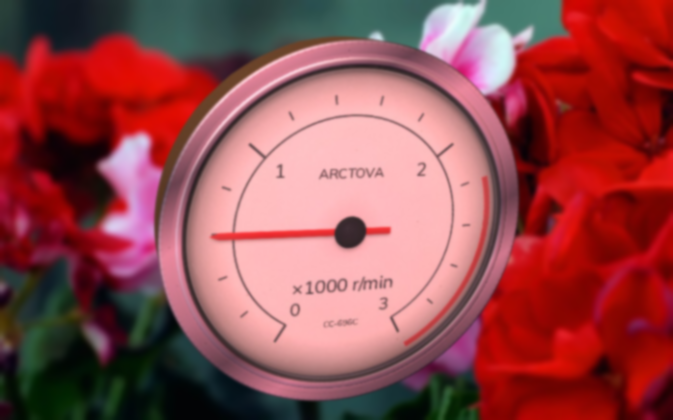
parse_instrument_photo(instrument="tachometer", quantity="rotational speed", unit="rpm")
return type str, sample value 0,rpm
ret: 600,rpm
